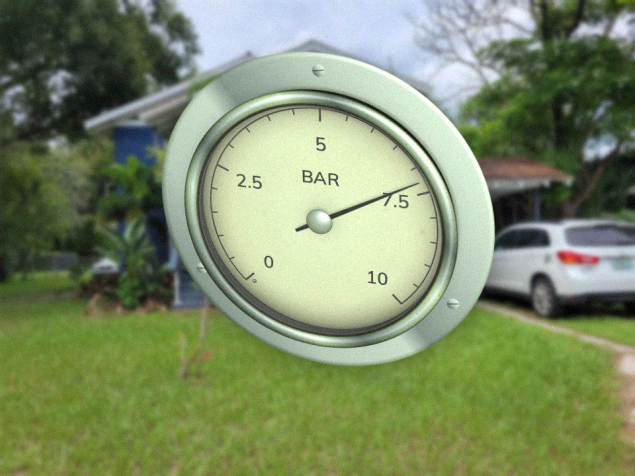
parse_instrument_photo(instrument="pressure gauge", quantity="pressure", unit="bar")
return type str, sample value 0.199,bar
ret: 7.25,bar
